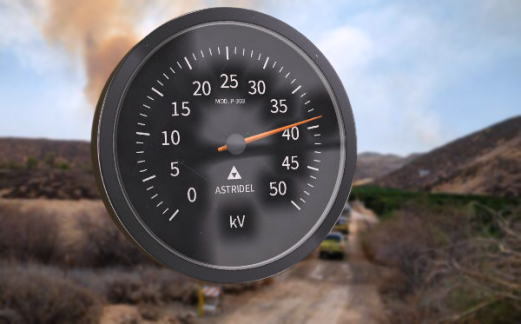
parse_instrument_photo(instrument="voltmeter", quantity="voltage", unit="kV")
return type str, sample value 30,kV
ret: 39,kV
